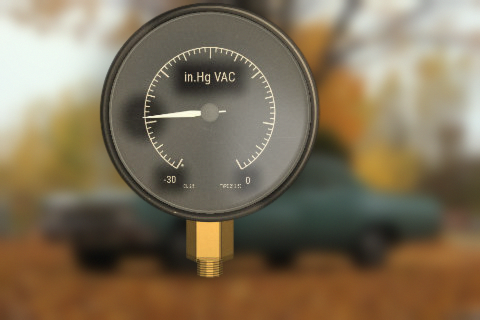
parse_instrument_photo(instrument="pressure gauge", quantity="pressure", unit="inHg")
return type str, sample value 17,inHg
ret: -24.5,inHg
